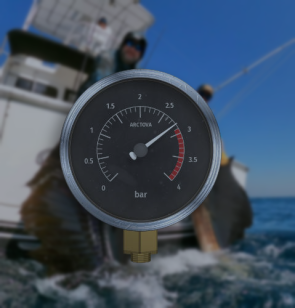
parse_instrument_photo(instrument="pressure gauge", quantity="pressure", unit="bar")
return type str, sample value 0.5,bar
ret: 2.8,bar
